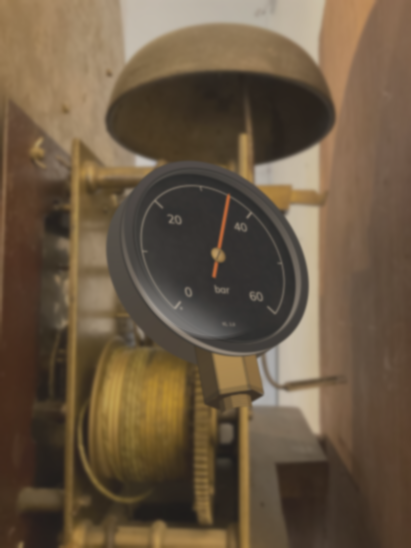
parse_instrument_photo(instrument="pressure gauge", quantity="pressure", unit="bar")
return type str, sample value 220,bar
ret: 35,bar
